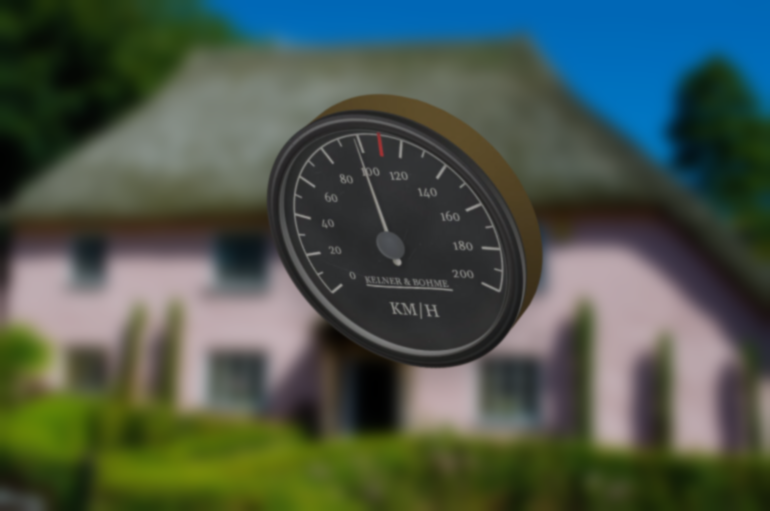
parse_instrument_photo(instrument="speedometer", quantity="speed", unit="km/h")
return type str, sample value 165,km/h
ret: 100,km/h
